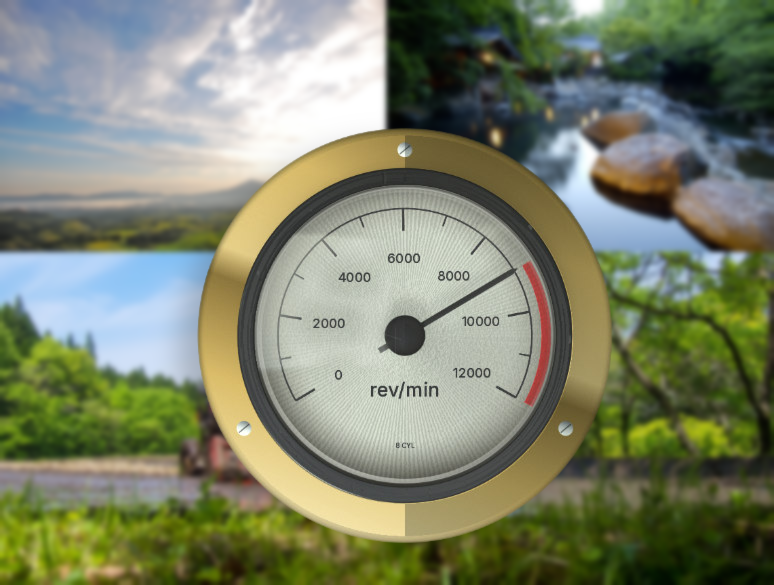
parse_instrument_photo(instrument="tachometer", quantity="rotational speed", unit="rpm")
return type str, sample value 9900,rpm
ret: 9000,rpm
